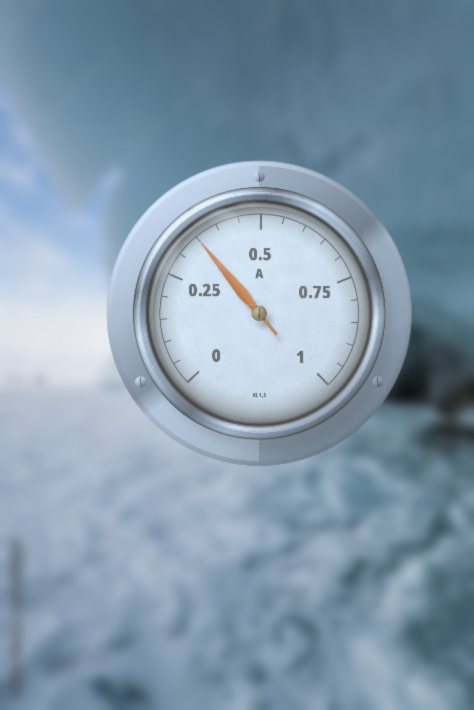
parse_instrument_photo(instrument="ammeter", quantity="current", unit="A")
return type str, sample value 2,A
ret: 0.35,A
